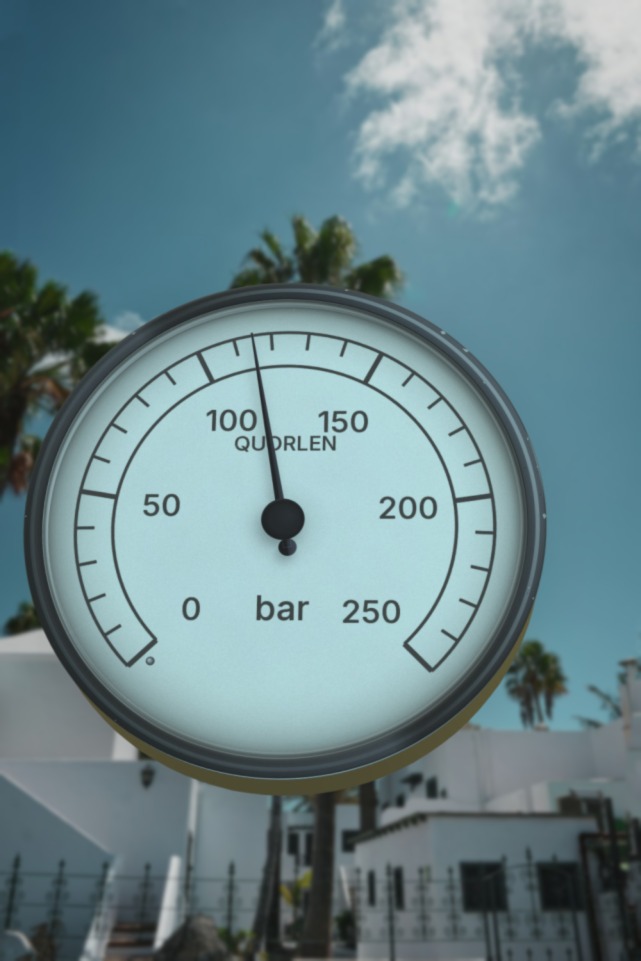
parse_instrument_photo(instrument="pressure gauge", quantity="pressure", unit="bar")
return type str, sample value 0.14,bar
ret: 115,bar
